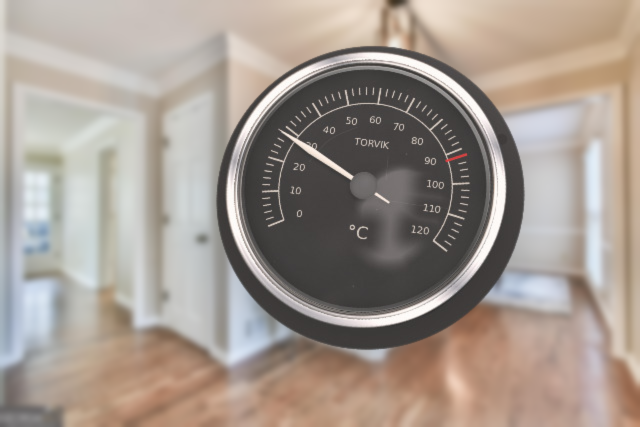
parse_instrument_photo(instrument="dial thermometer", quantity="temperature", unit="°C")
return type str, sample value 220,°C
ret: 28,°C
